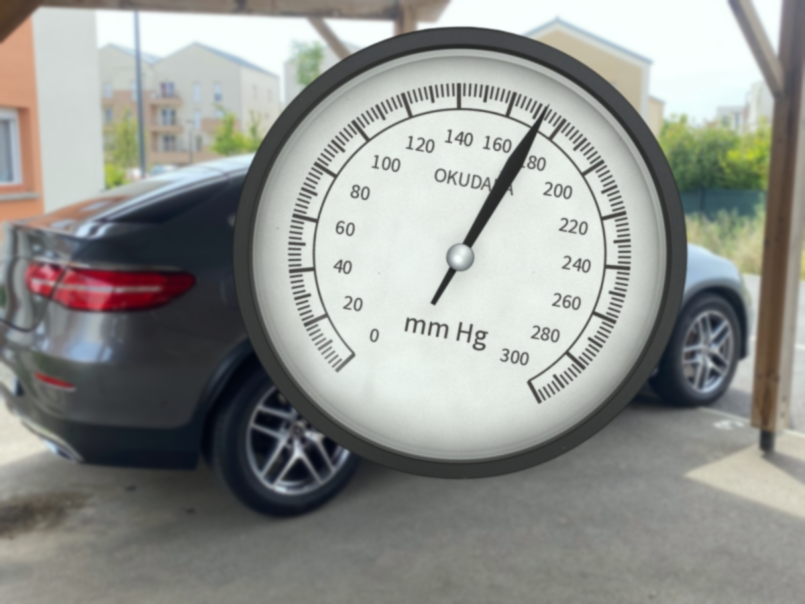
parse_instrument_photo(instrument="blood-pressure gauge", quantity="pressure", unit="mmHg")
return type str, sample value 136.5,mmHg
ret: 172,mmHg
